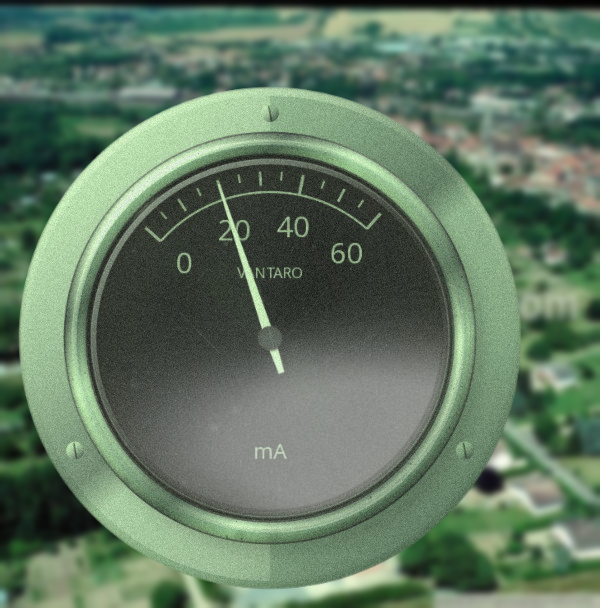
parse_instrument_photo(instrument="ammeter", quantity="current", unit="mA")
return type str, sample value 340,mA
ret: 20,mA
